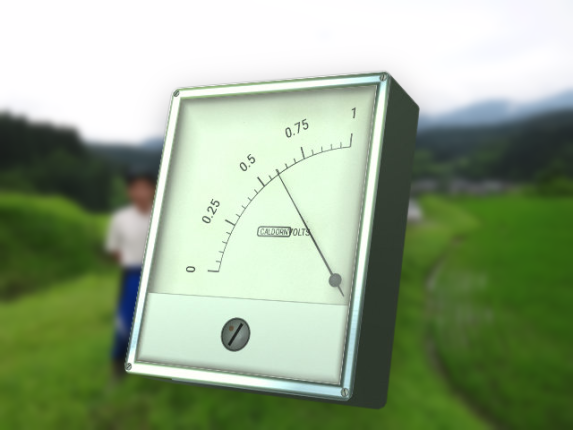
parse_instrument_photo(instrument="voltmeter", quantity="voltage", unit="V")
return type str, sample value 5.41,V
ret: 0.6,V
